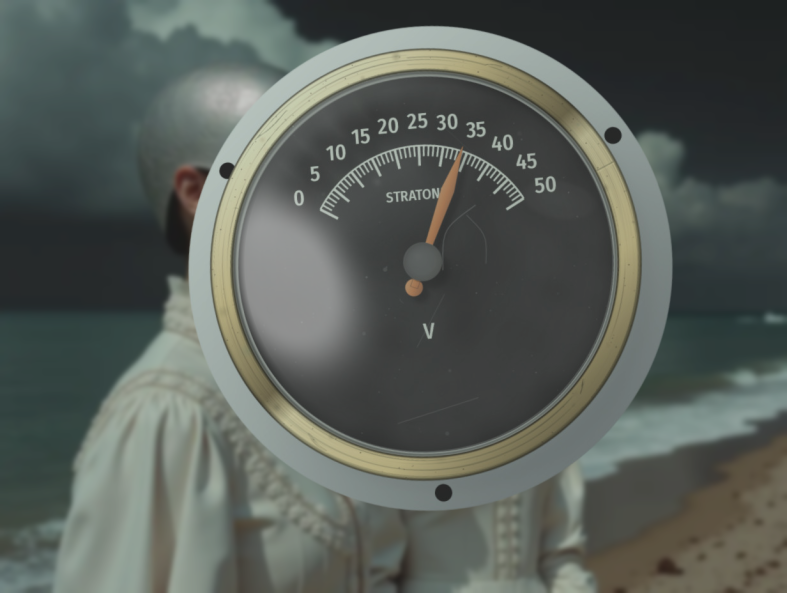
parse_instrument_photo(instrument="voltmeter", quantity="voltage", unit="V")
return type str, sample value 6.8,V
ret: 34,V
